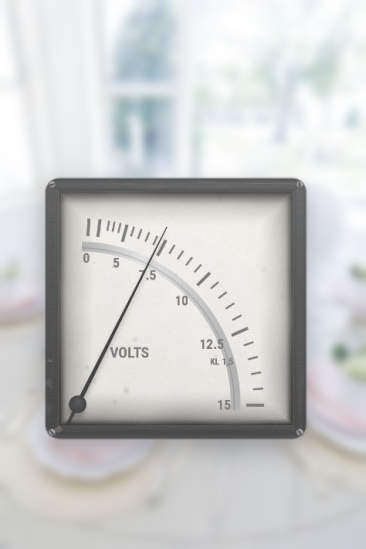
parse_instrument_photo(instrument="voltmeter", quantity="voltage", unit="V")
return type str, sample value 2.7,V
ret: 7.25,V
